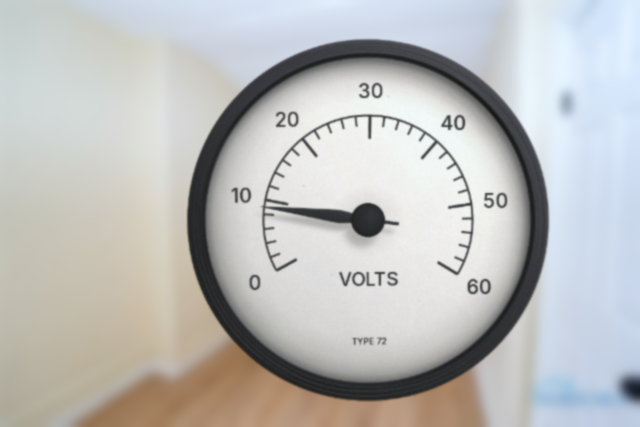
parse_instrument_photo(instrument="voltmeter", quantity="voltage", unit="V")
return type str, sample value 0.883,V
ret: 9,V
